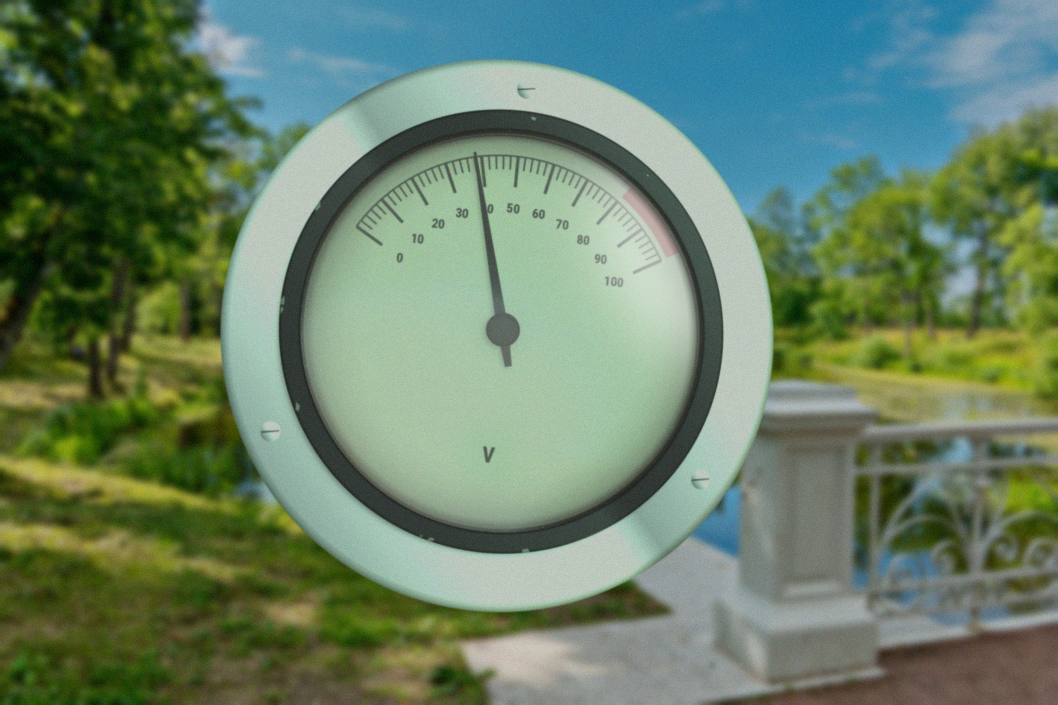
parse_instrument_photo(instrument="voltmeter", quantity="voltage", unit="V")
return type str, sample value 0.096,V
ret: 38,V
